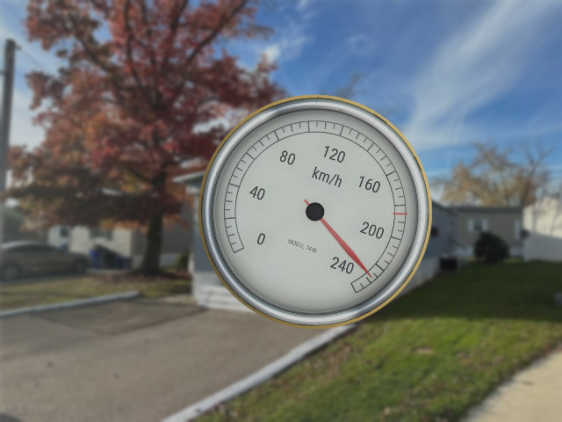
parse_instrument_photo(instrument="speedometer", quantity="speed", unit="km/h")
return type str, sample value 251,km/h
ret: 227.5,km/h
